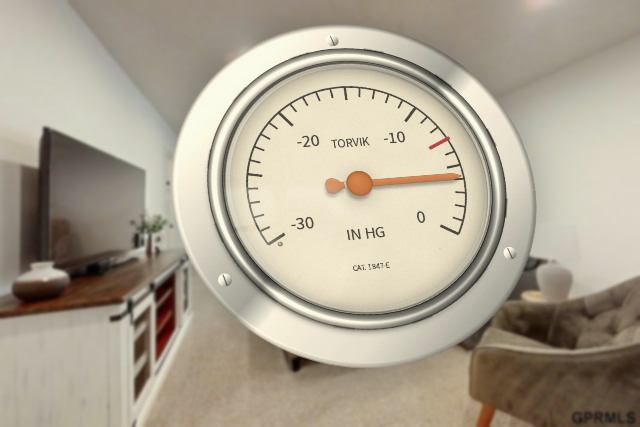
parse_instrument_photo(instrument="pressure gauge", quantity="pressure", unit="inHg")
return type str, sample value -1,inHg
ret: -4,inHg
